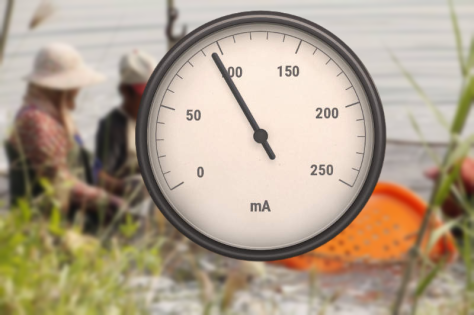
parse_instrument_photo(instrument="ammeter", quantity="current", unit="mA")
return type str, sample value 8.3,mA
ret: 95,mA
